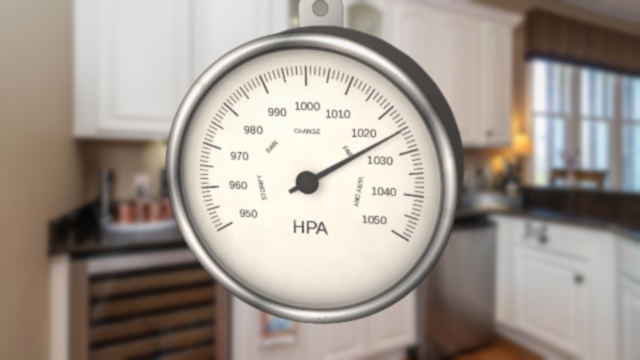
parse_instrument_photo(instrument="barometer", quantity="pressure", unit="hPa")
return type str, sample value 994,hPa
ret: 1025,hPa
